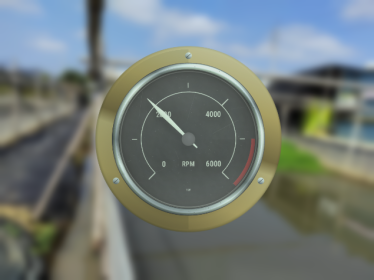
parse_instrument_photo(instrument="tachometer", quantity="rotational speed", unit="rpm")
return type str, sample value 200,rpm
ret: 2000,rpm
